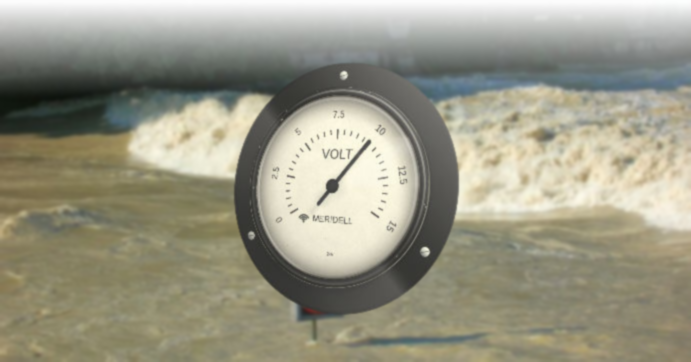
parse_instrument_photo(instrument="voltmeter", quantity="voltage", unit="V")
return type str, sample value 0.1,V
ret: 10,V
